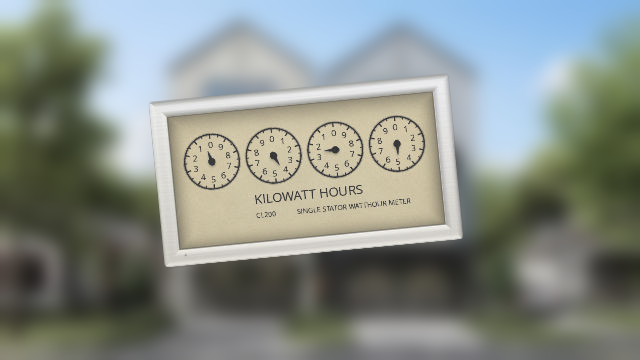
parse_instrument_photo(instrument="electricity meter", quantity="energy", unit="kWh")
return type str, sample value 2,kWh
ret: 425,kWh
